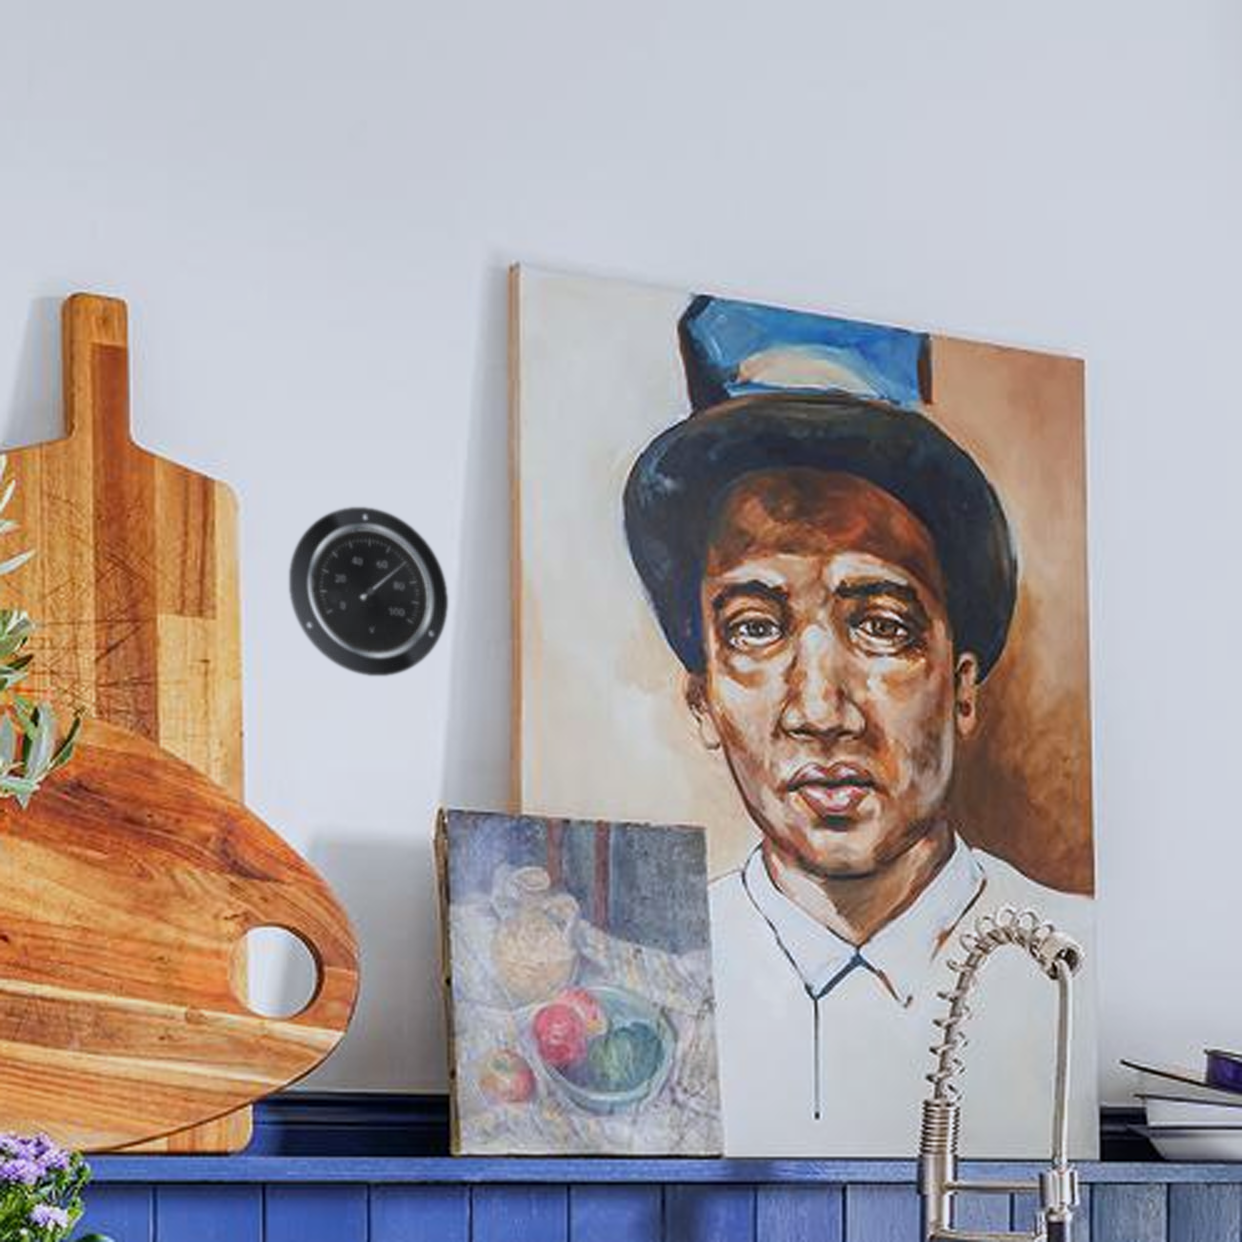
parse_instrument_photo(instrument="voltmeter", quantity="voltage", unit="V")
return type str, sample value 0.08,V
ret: 70,V
